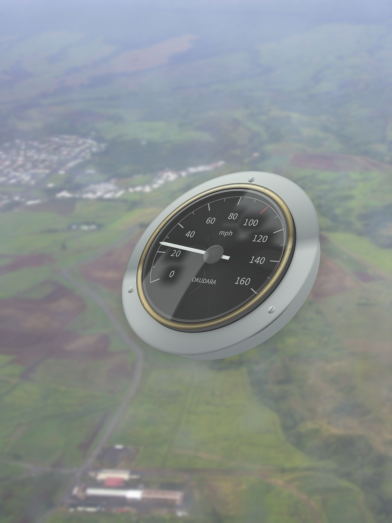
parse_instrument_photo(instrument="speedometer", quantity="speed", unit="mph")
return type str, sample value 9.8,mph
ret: 25,mph
